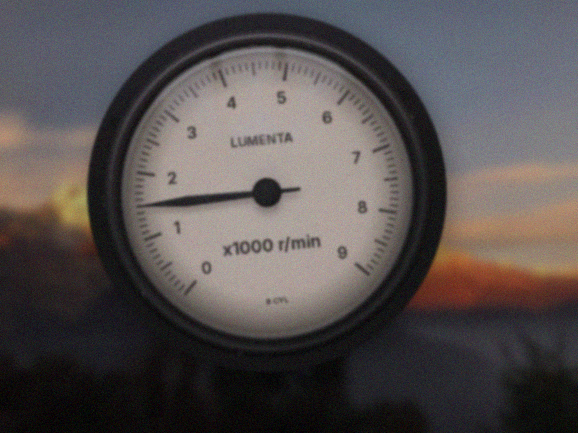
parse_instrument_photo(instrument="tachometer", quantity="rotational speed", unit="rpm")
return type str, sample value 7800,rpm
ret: 1500,rpm
